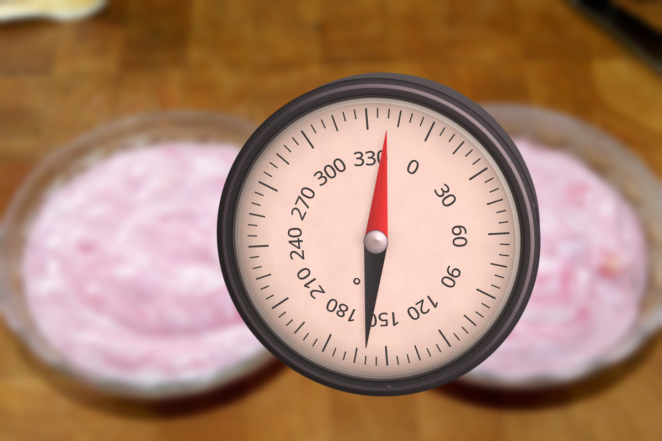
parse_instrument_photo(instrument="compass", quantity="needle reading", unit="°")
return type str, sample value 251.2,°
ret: 340,°
